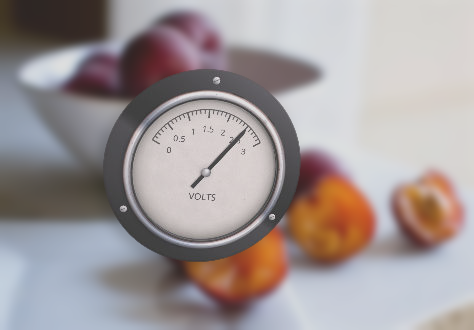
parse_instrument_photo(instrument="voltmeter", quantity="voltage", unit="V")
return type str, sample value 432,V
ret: 2.5,V
